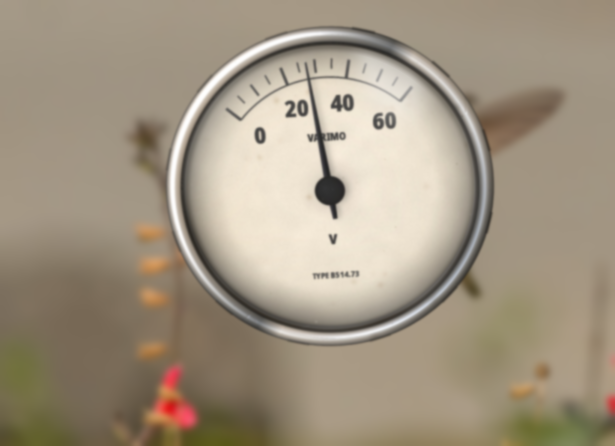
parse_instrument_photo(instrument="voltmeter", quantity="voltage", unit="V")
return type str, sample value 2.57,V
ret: 27.5,V
